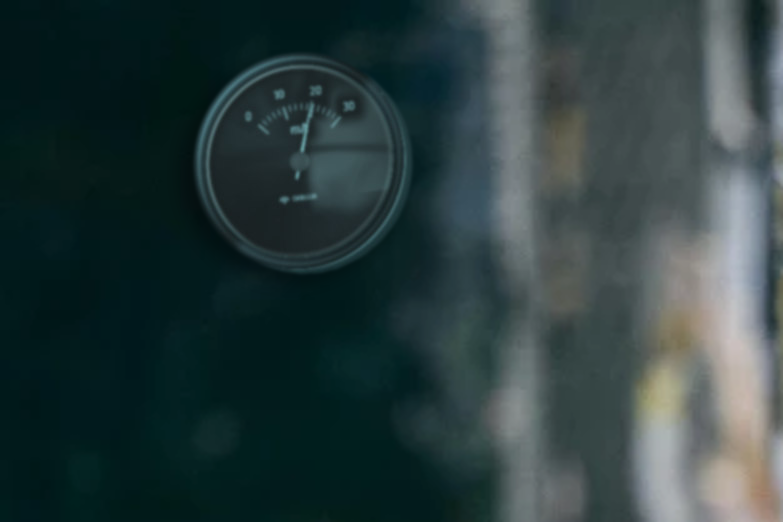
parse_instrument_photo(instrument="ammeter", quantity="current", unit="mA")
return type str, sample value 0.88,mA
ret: 20,mA
